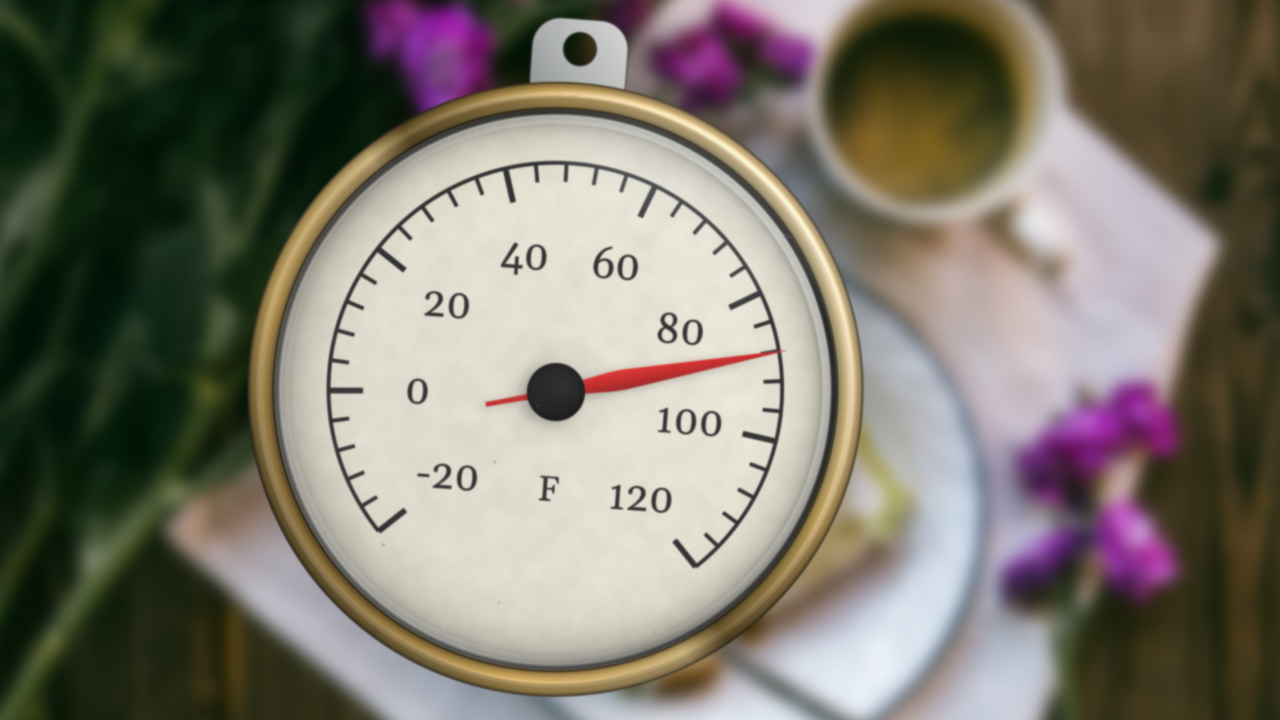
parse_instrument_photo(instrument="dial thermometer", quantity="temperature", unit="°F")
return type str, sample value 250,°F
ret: 88,°F
